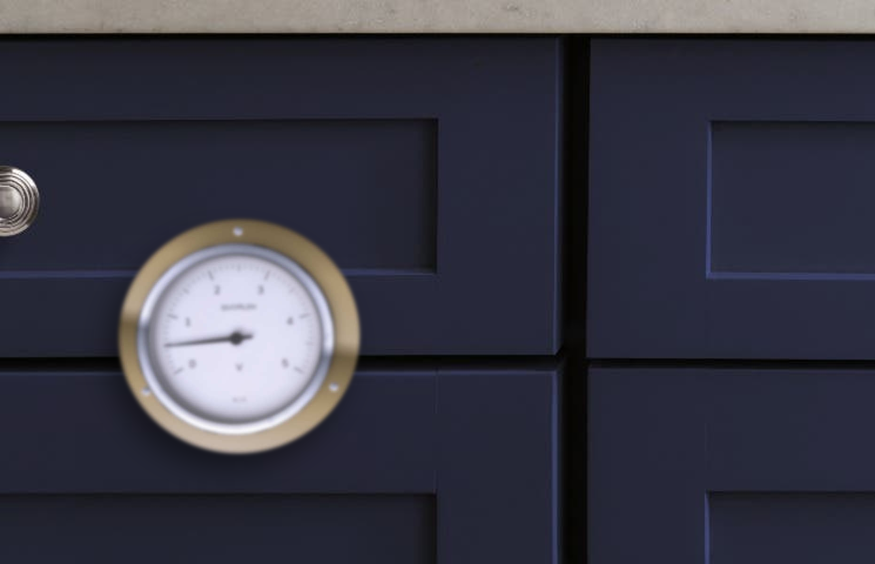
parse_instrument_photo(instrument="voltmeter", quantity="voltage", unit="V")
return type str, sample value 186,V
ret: 0.5,V
